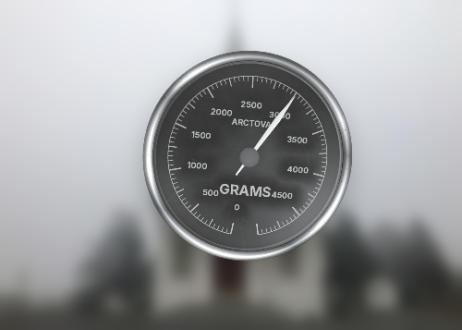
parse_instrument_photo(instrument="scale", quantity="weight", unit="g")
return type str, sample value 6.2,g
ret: 3000,g
